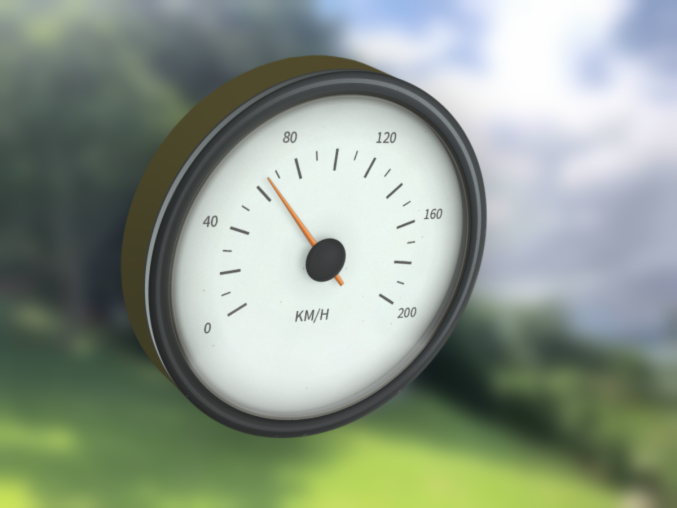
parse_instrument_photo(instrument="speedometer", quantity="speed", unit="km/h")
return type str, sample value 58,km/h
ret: 65,km/h
